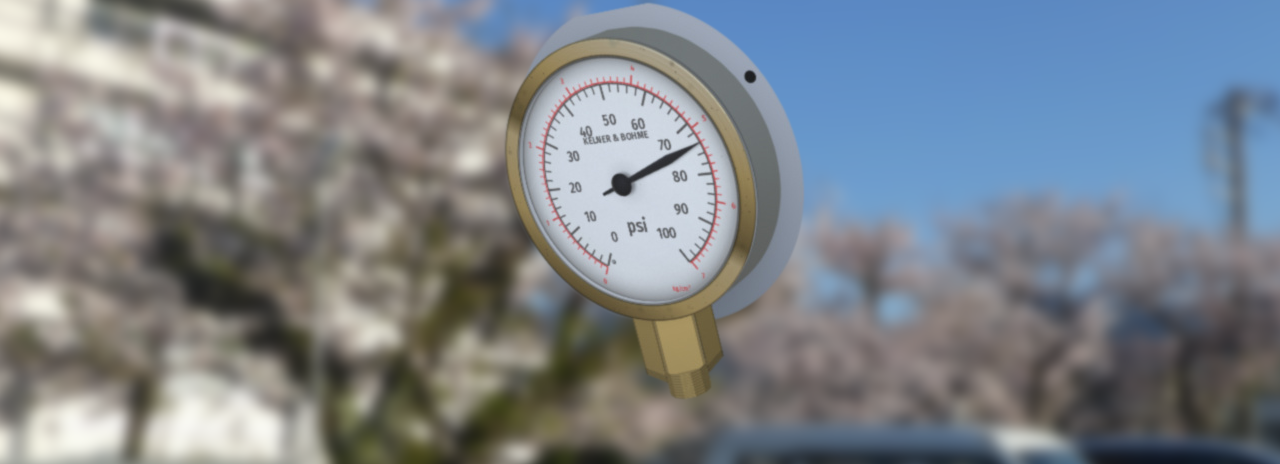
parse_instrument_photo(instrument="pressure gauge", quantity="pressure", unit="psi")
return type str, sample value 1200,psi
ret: 74,psi
